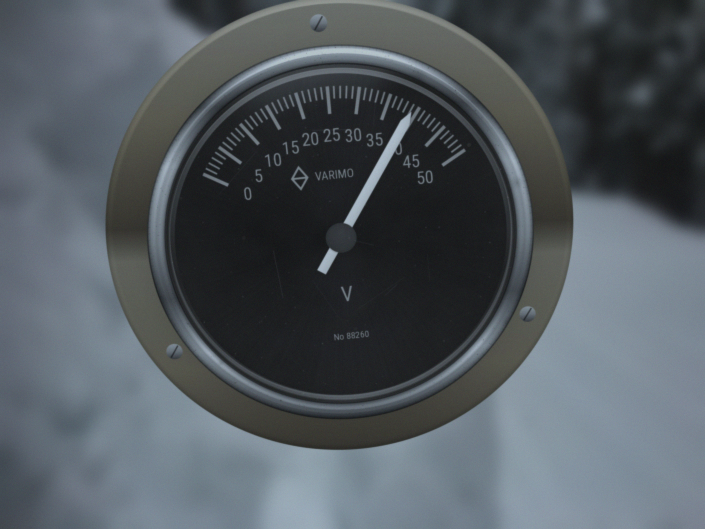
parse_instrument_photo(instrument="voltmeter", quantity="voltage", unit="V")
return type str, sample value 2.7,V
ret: 39,V
